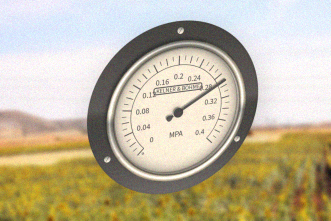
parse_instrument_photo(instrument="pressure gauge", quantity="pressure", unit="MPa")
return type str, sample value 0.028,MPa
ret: 0.29,MPa
